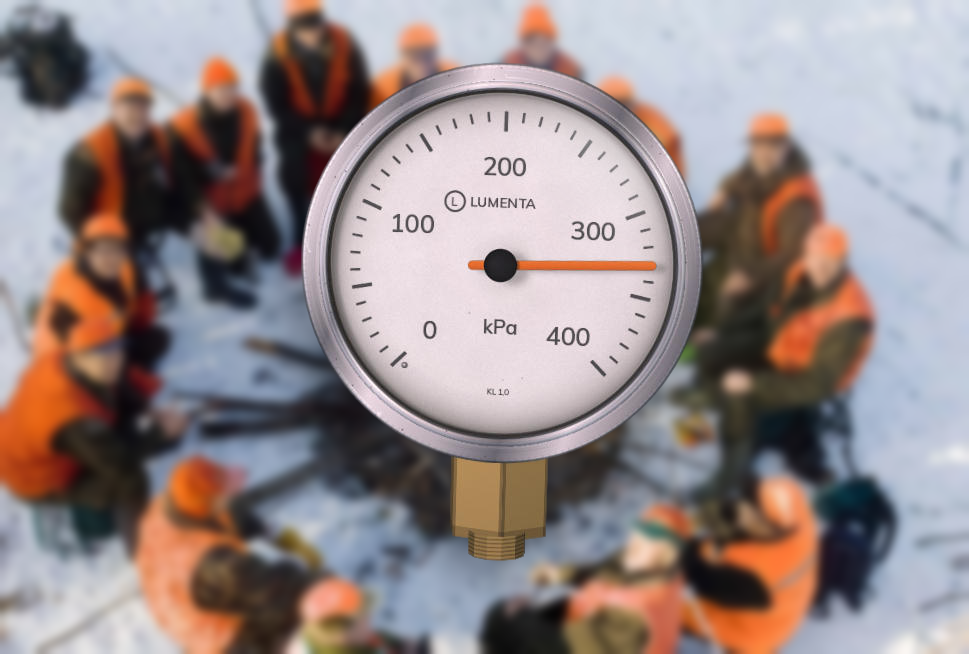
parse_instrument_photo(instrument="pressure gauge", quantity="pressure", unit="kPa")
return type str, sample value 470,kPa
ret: 330,kPa
